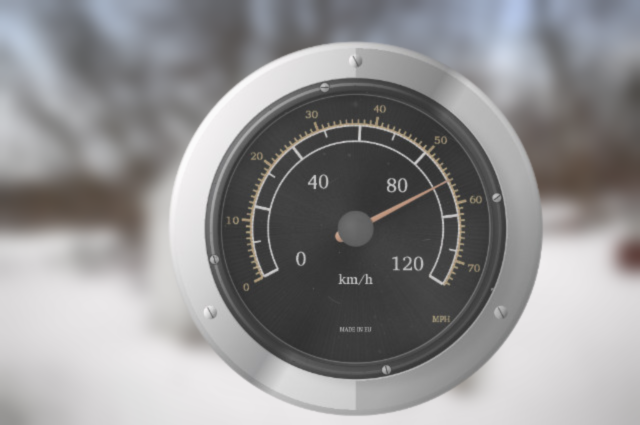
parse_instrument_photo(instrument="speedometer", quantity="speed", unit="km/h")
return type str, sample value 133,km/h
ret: 90,km/h
